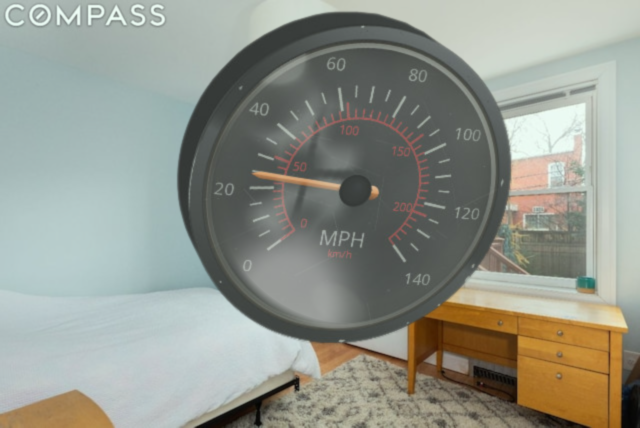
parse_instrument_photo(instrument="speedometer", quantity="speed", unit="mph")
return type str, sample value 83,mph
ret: 25,mph
